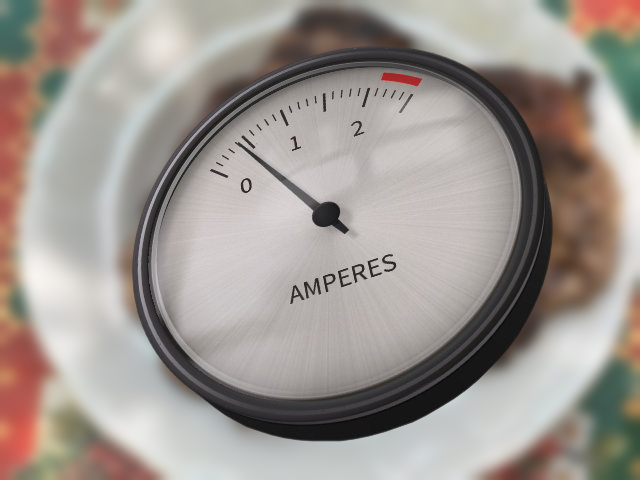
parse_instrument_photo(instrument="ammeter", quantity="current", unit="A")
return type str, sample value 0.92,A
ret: 0.4,A
